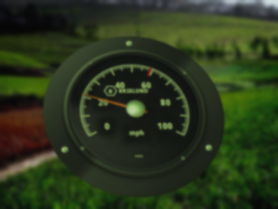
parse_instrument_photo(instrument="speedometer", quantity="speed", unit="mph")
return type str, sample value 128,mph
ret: 20,mph
